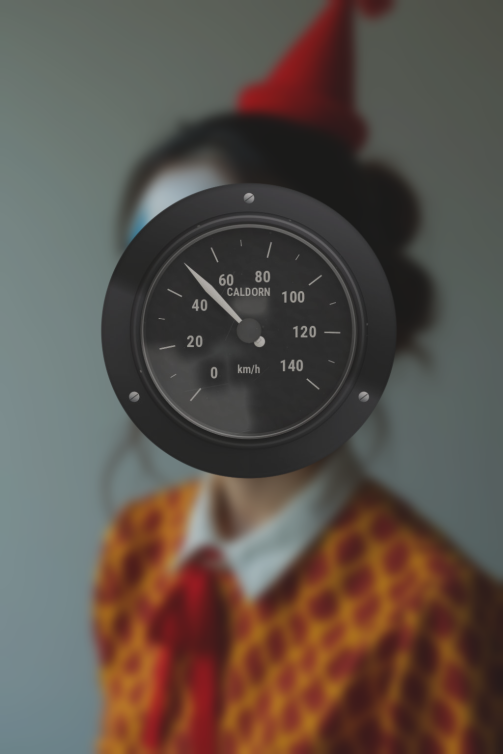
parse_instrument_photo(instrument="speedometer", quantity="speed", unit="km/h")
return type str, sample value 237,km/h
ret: 50,km/h
